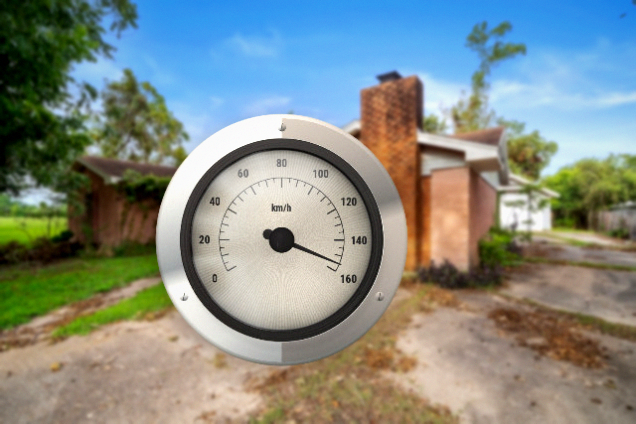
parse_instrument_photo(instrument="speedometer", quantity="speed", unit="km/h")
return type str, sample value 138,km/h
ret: 155,km/h
